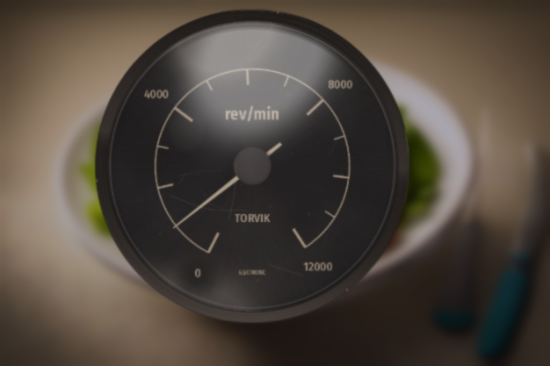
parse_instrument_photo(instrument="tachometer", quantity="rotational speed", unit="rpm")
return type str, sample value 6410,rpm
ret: 1000,rpm
